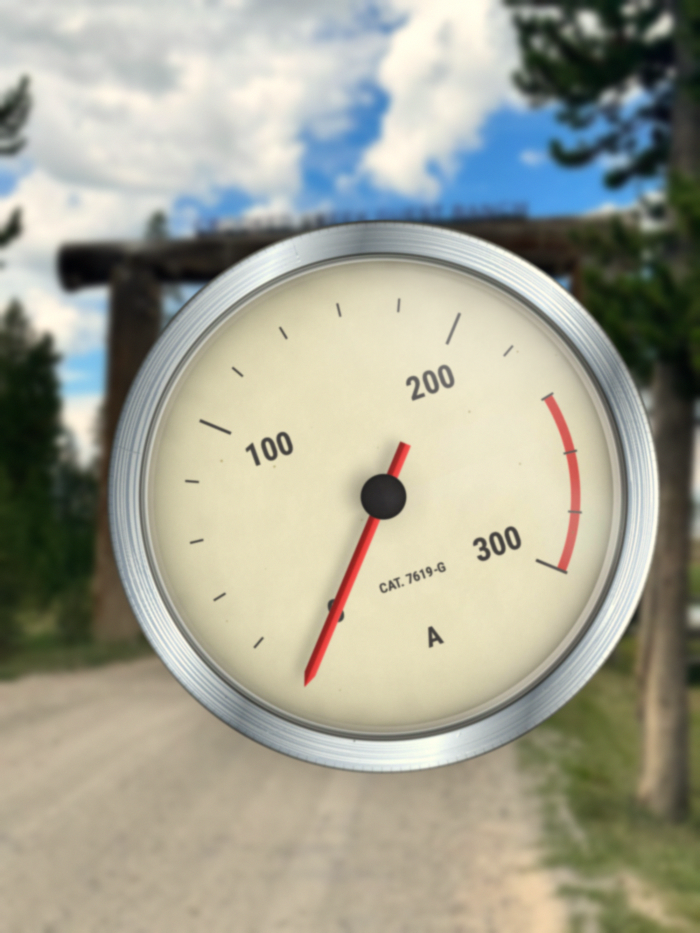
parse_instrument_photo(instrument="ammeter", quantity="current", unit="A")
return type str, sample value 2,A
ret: 0,A
